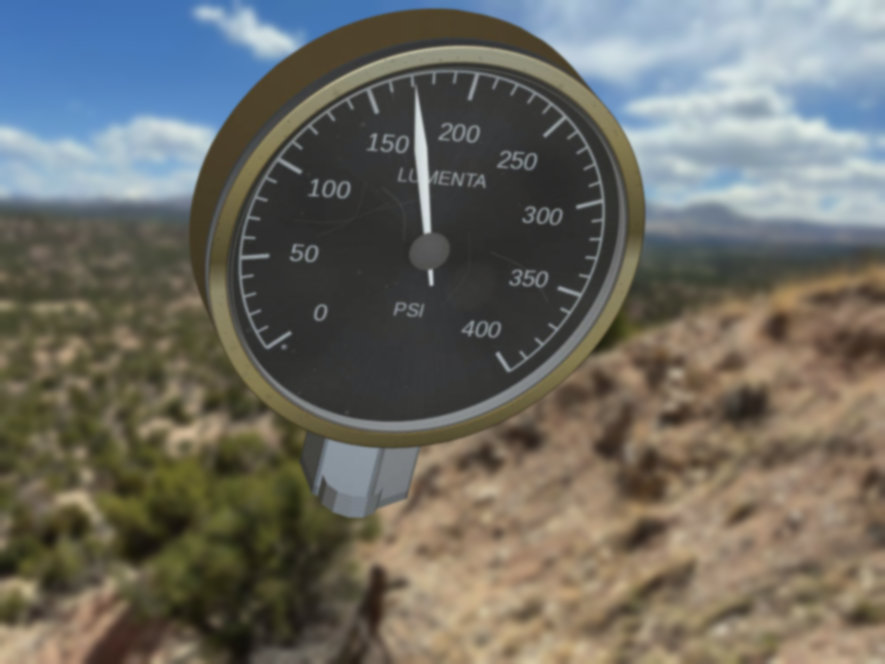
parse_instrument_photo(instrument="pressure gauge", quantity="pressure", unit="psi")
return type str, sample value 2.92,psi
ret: 170,psi
